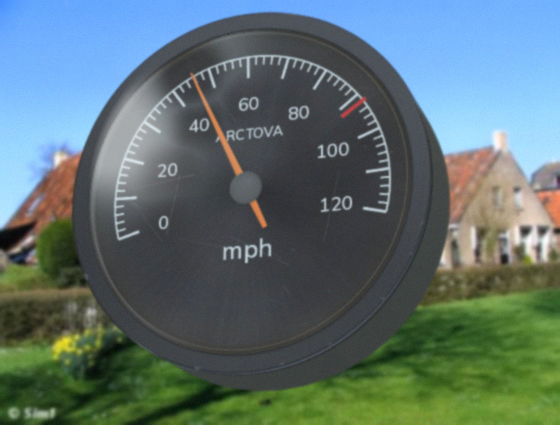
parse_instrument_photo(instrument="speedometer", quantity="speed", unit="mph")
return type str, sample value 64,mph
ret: 46,mph
